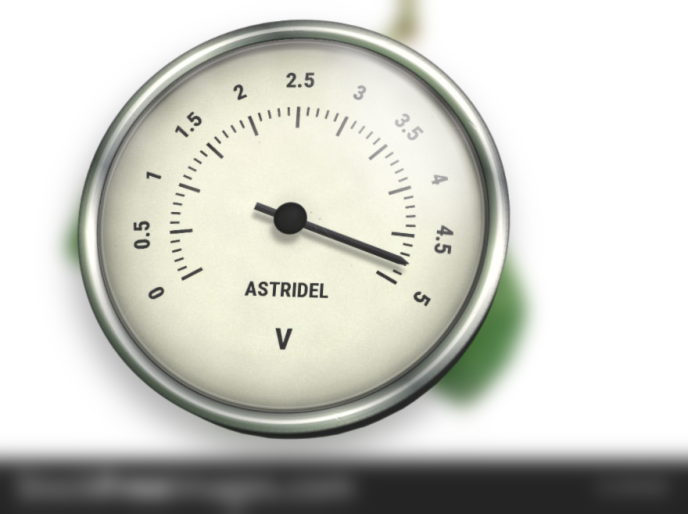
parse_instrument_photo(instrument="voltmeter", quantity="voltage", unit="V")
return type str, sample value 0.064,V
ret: 4.8,V
